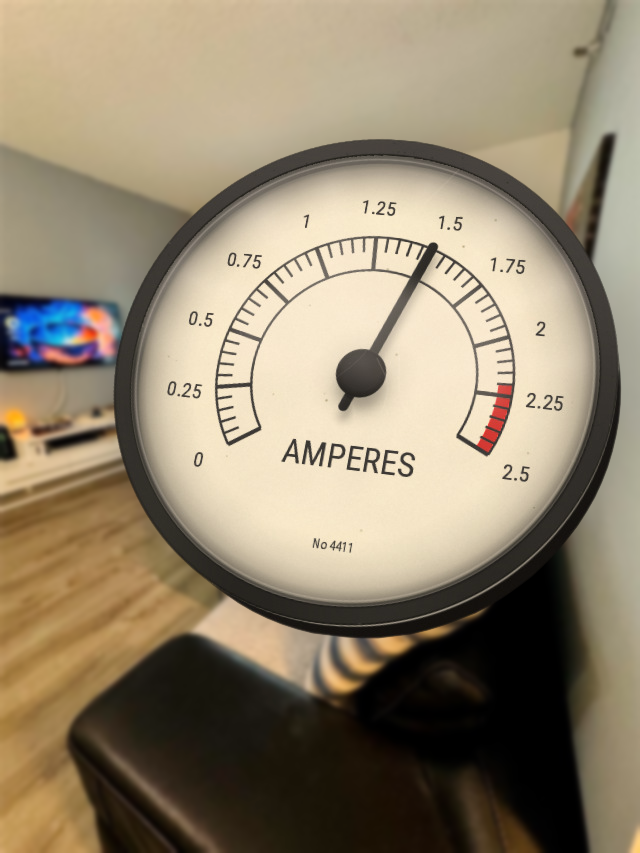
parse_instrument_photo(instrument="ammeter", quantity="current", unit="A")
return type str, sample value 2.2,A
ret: 1.5,A
